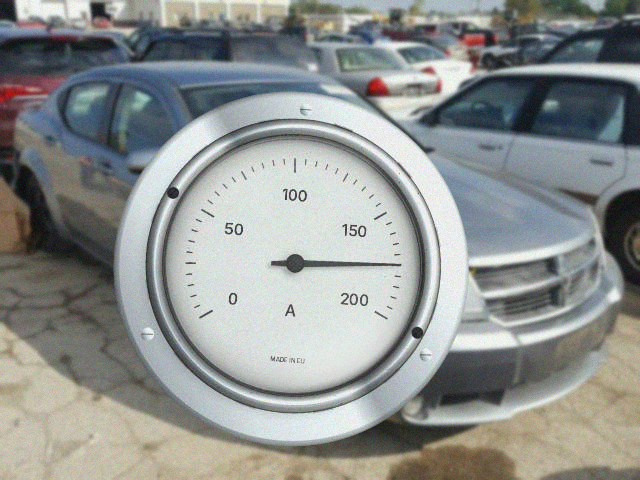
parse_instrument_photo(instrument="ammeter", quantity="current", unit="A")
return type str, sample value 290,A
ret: 175,A
